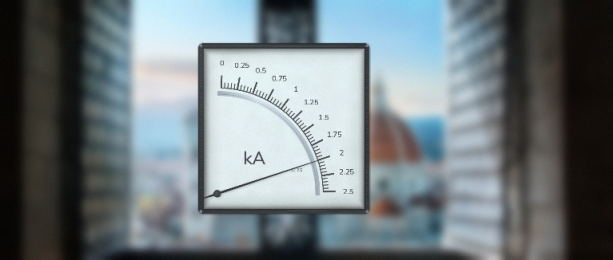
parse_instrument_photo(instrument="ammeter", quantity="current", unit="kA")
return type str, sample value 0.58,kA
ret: 2,kA
